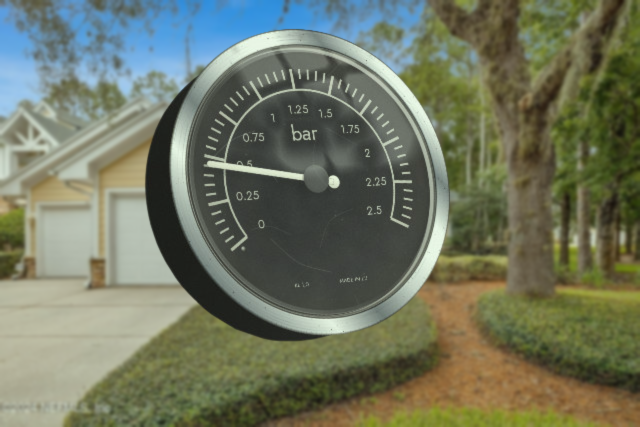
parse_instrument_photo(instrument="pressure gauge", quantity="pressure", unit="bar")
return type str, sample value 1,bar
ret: 0.45,bar
